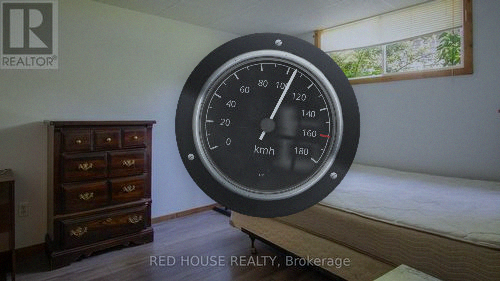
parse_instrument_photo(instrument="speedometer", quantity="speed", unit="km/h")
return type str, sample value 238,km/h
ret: 105,km/h
